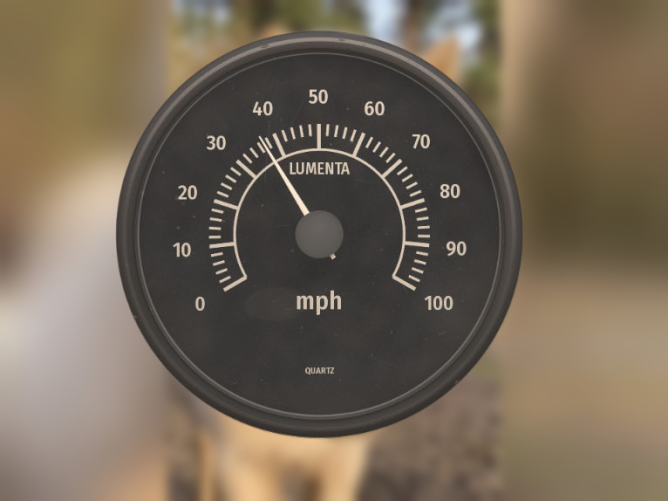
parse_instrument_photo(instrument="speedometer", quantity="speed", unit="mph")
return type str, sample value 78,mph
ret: 37,mph
